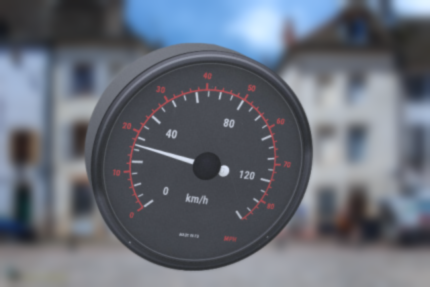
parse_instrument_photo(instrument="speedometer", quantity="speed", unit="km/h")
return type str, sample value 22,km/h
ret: 27.5,km/h
